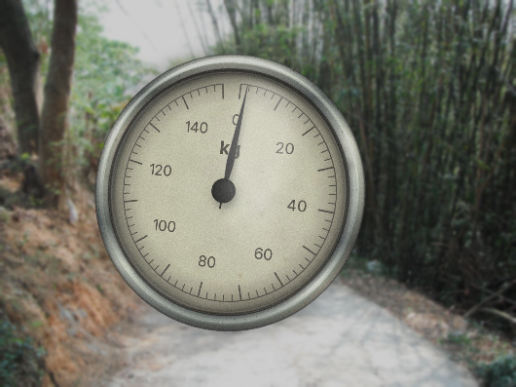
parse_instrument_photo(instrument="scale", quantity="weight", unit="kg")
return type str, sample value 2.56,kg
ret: 2,kg
